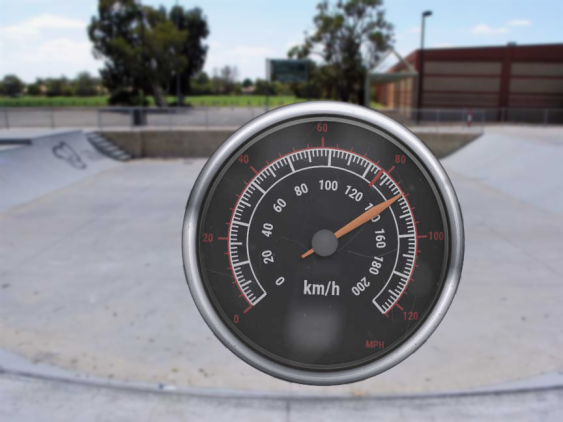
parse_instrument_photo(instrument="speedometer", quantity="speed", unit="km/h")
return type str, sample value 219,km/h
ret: 140,km/h
